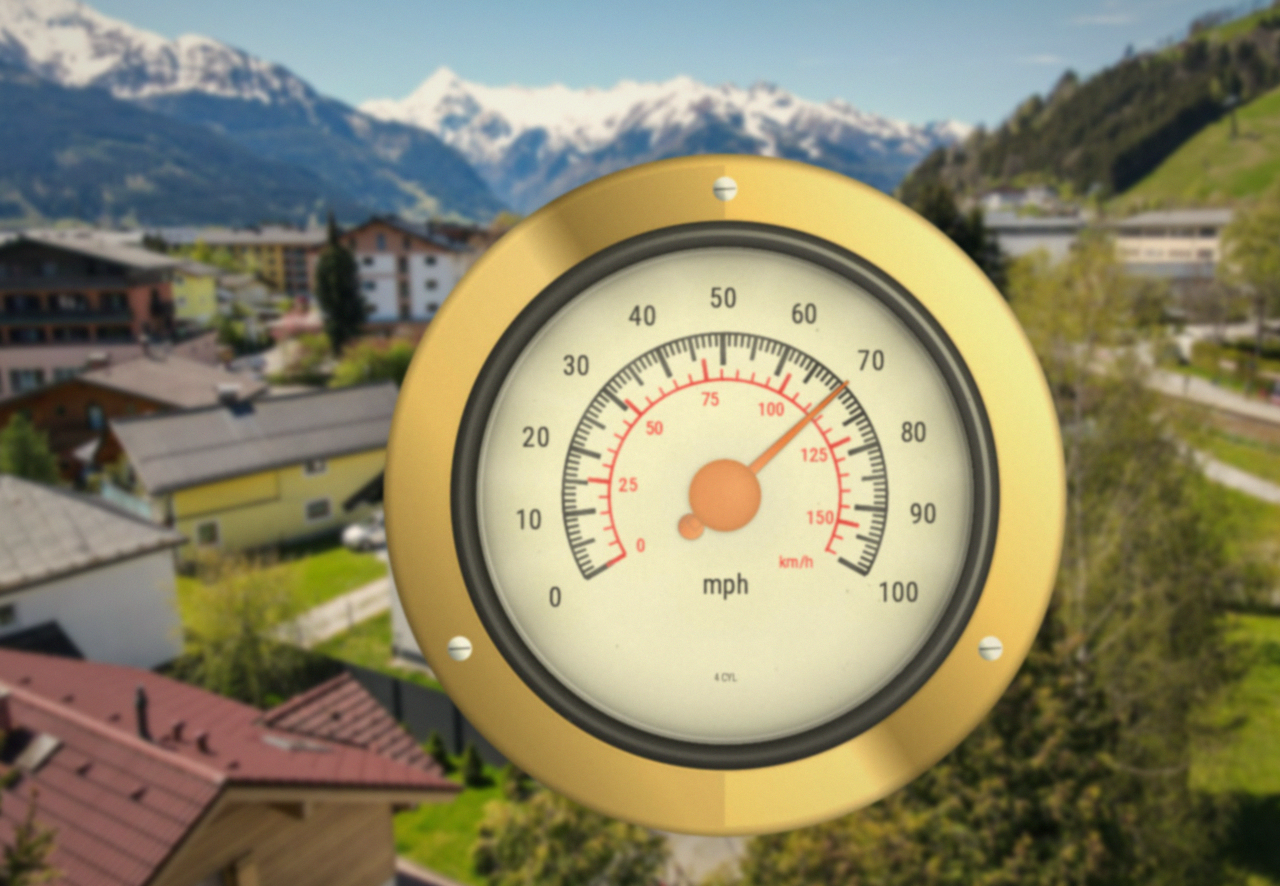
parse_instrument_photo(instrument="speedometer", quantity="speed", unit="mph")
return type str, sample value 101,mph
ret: 70,mph
